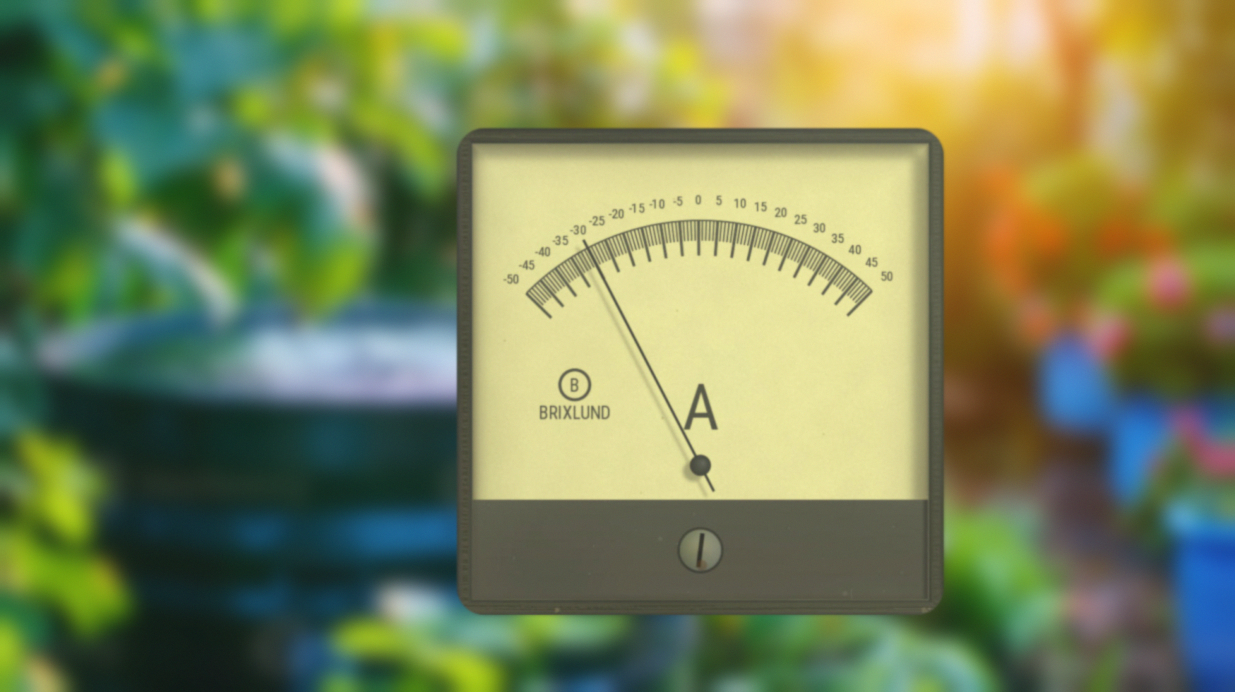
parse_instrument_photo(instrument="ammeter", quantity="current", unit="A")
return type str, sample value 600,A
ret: -30,A
